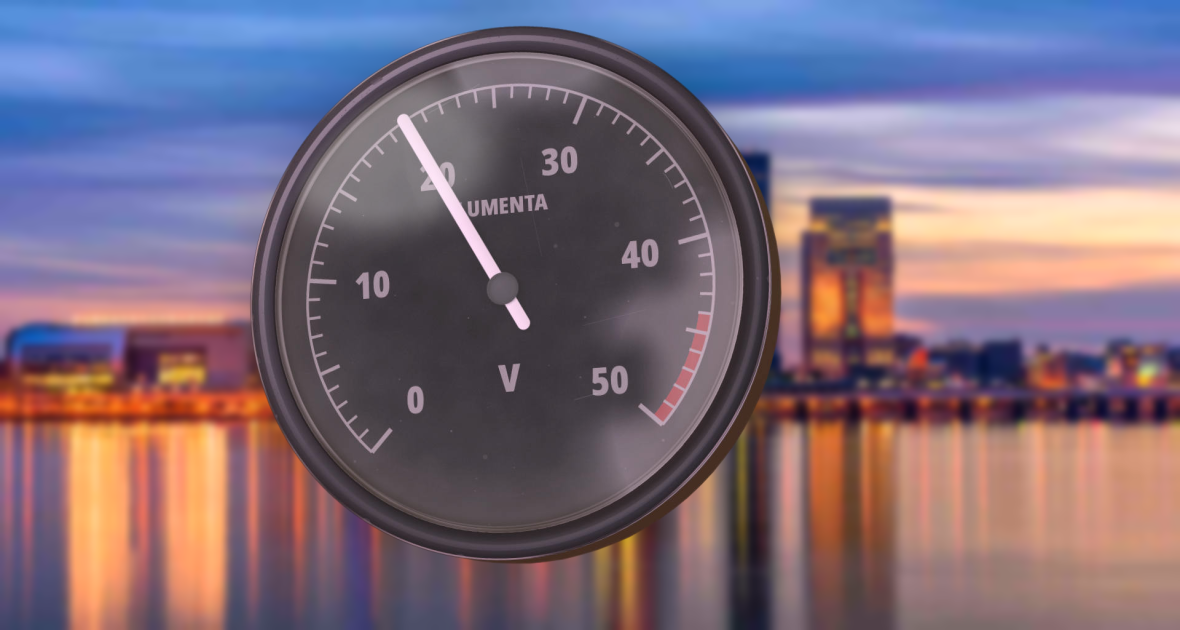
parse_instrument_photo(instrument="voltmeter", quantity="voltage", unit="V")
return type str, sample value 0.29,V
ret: 20,V
